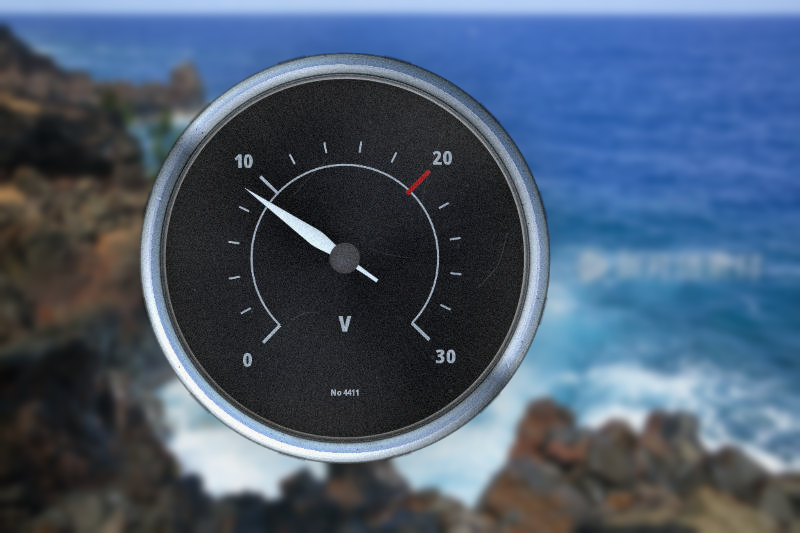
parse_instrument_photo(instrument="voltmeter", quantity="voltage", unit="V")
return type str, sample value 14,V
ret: 9,V
